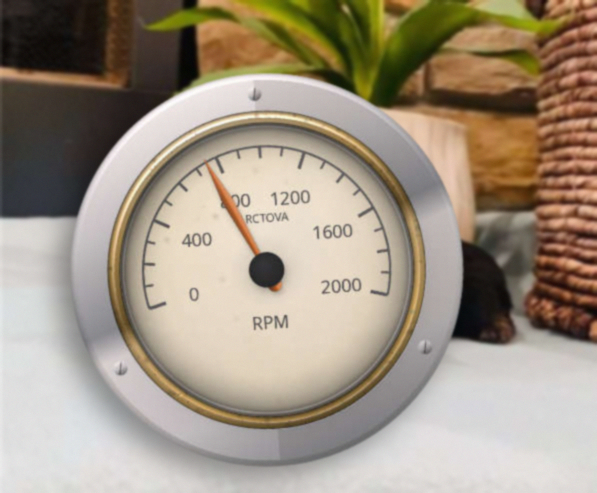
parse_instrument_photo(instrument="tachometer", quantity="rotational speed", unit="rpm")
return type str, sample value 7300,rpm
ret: 750,rpm
